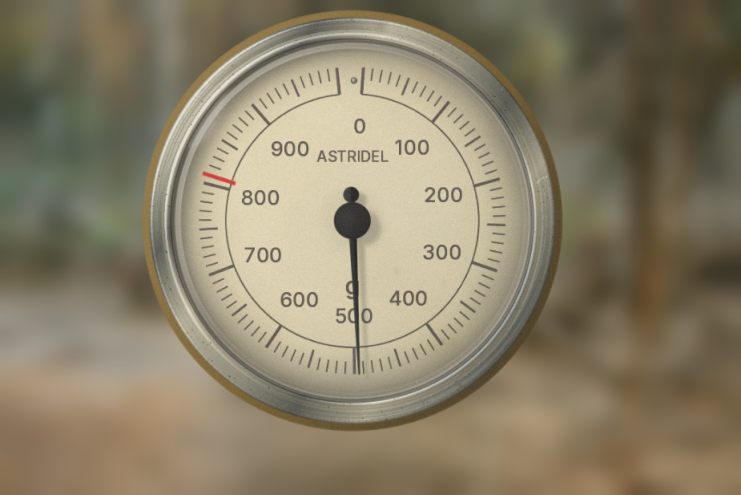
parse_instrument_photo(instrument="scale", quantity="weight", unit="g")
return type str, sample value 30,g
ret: 495,g
